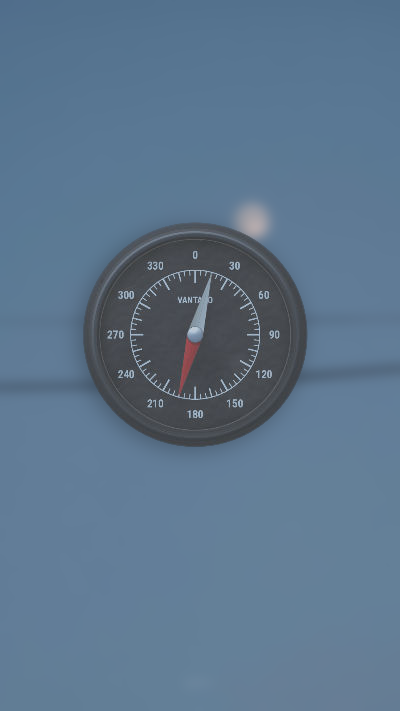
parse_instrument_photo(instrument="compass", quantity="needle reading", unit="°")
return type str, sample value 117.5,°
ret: 195,°
